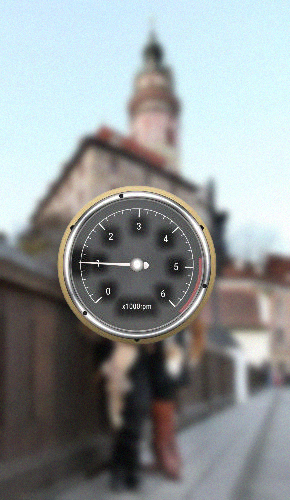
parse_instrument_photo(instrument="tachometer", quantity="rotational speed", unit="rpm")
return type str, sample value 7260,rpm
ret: 1000,rpm
